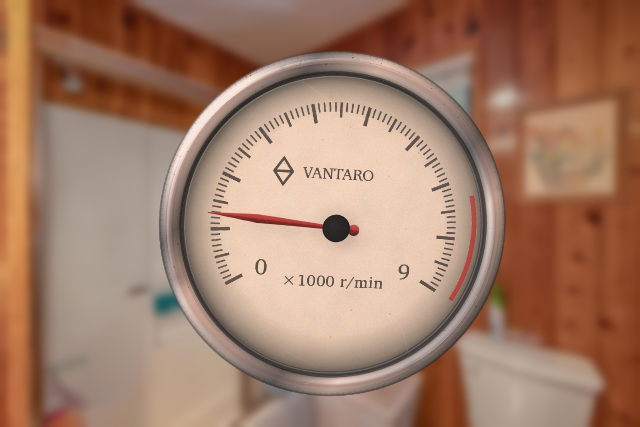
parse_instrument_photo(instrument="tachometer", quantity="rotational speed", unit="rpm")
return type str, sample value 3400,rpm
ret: 1300,rpm
